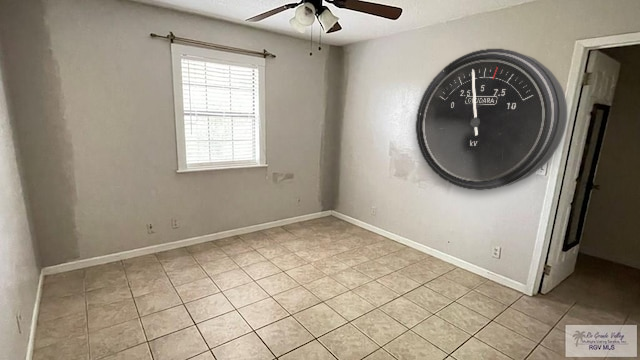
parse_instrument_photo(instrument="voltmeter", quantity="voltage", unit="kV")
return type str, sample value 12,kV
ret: 4,kV
